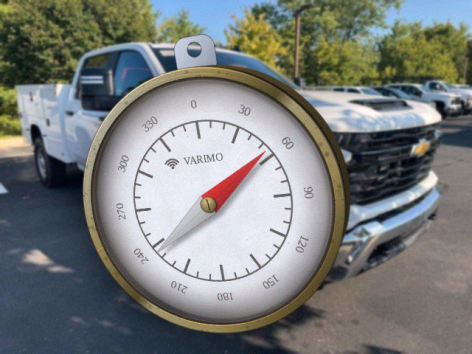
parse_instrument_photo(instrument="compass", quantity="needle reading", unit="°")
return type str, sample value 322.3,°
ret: 55,°
